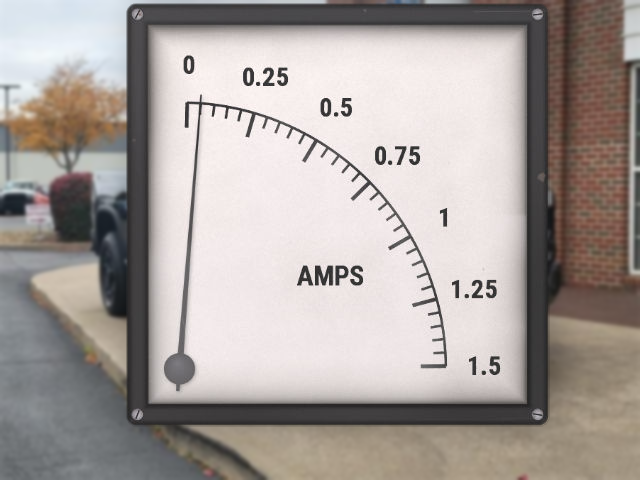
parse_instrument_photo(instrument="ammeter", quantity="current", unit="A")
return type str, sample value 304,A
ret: 0.05,A
